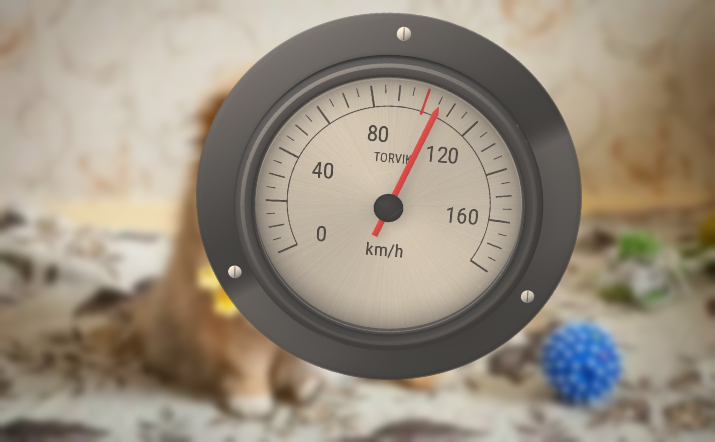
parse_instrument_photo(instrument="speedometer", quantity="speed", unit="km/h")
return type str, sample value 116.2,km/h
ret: 105,km/h
